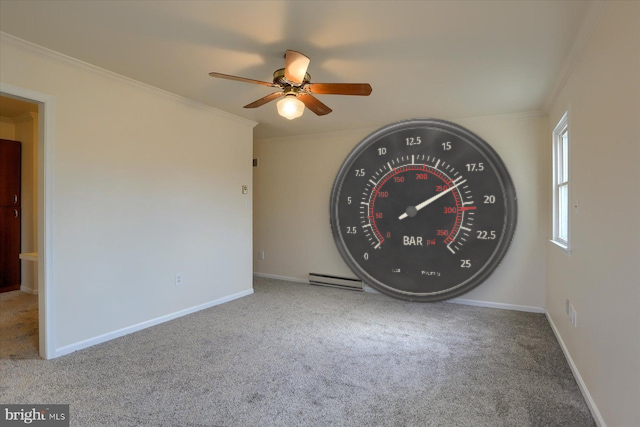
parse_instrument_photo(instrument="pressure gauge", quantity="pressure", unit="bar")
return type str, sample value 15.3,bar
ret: 18,bar
